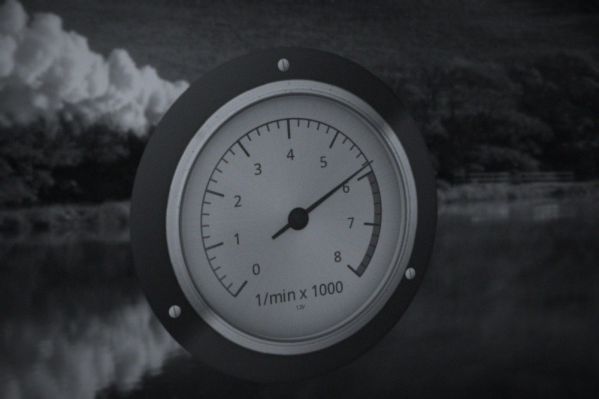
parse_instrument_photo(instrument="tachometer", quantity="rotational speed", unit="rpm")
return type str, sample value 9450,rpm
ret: 5800,rpm
